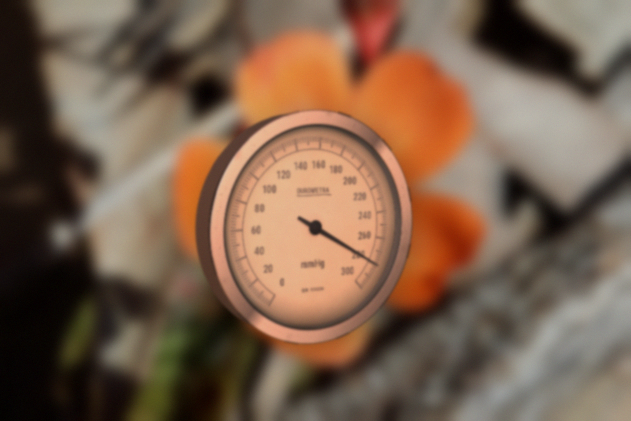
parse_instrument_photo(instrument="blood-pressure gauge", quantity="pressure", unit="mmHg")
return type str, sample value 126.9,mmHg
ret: 280,mmHg
